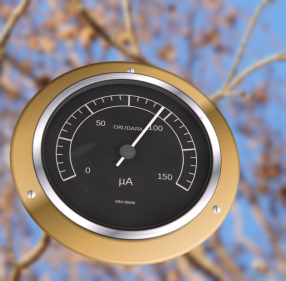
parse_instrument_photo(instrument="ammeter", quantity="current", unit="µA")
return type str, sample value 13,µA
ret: 95,µA
